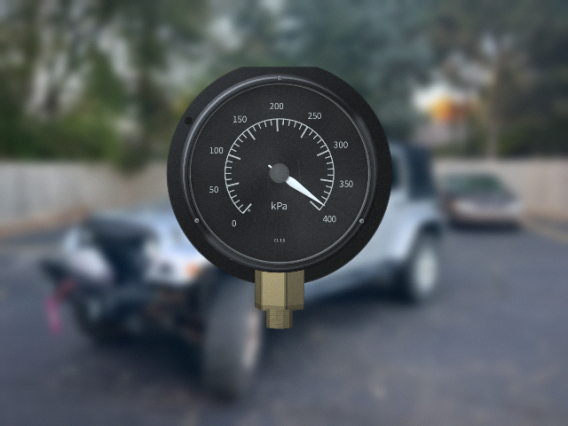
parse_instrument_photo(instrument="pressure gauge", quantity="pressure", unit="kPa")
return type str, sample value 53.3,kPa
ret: 390,kPa
